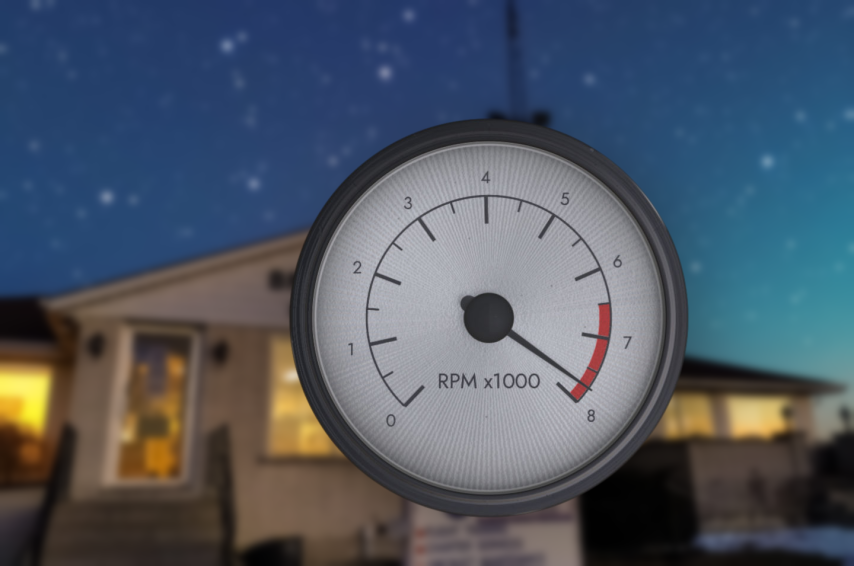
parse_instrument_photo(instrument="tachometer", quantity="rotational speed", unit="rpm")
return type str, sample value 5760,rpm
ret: 7750,rpm
